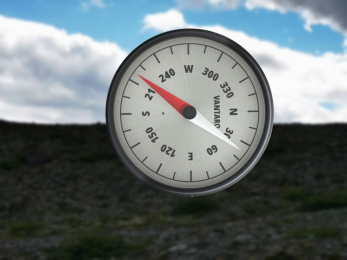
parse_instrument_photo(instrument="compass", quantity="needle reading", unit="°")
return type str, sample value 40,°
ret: 217.5,°
